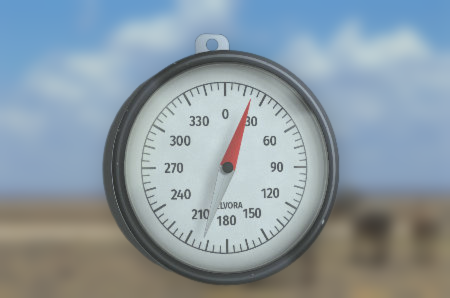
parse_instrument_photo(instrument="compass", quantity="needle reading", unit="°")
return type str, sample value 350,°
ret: 20,°
